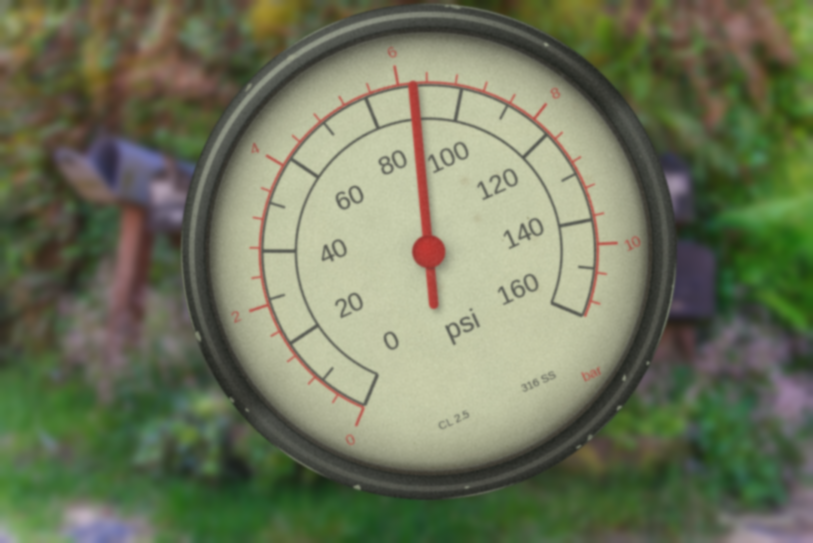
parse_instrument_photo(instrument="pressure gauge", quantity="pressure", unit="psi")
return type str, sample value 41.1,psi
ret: 90,psi
